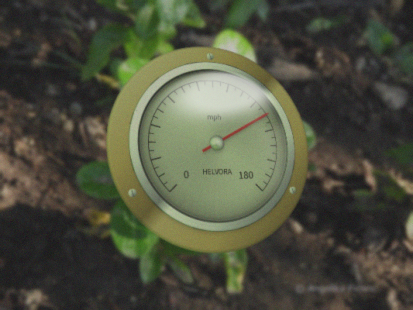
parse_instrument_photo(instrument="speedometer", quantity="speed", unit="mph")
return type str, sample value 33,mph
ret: 130,mph
